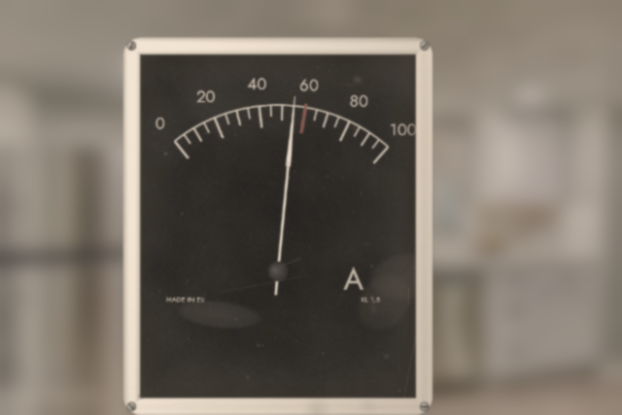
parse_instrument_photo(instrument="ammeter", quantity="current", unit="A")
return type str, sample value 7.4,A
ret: 55,A
